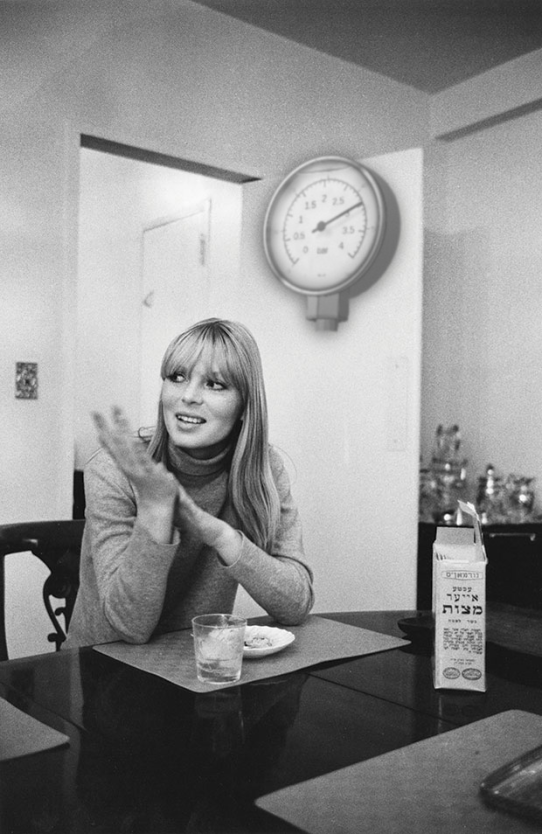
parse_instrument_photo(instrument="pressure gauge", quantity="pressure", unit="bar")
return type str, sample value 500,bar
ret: 3,bar
